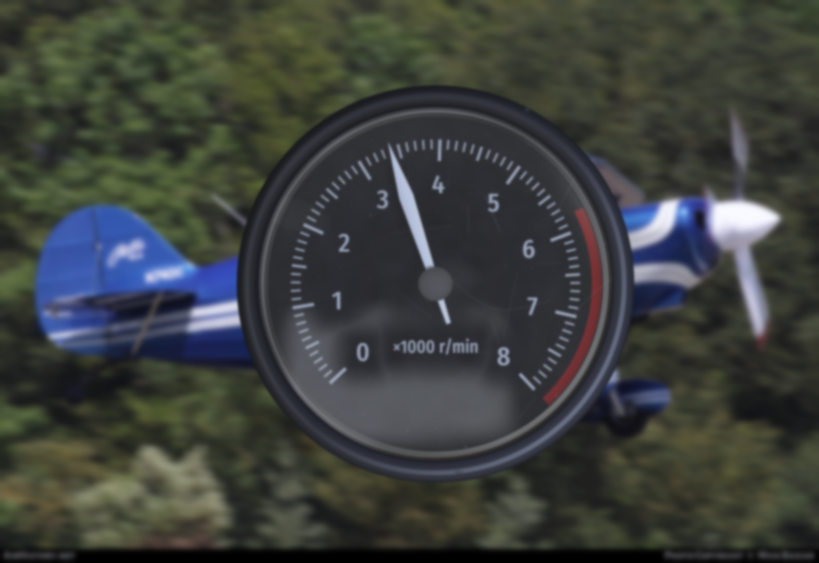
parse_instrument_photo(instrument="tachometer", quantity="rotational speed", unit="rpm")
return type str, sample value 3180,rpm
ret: 3400,rpm
